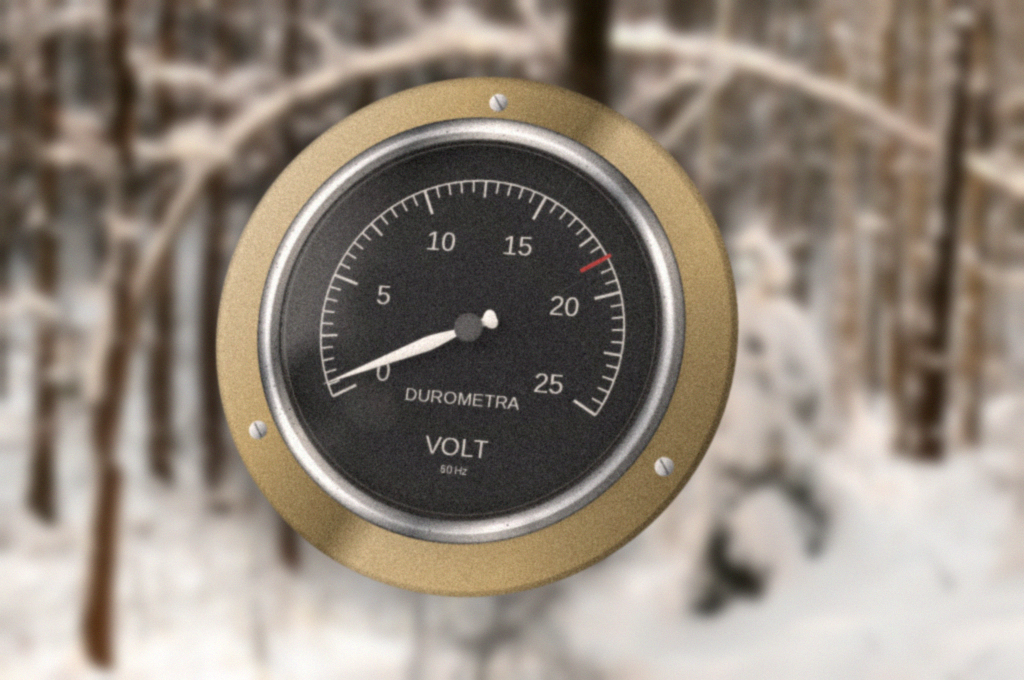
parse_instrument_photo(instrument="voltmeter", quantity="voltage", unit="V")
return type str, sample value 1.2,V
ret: 0.5,V
